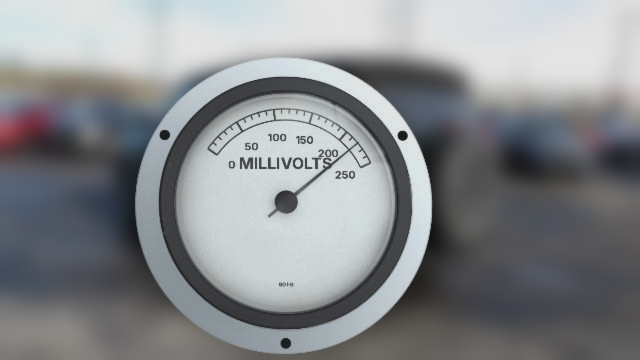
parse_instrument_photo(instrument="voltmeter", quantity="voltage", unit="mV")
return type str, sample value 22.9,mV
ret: 220,mV
